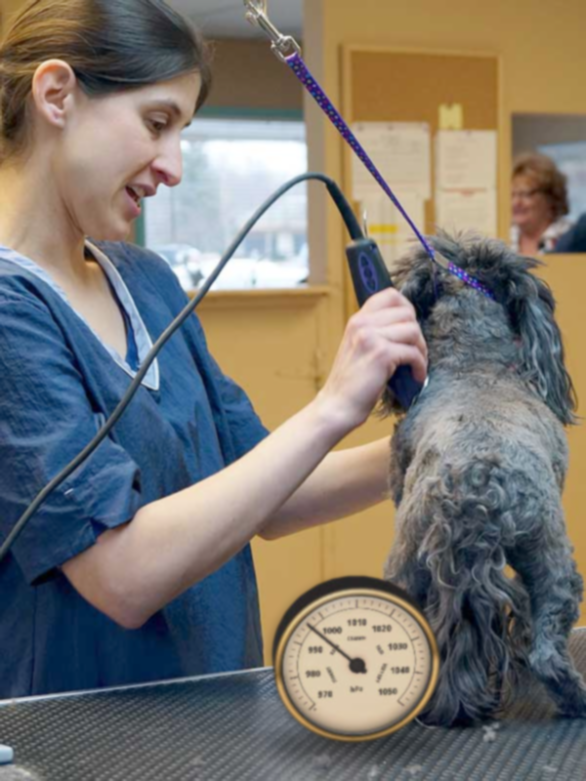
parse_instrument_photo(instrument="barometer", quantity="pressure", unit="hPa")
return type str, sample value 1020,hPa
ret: 996,hPa
